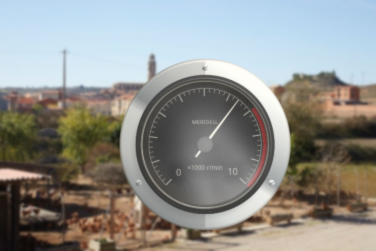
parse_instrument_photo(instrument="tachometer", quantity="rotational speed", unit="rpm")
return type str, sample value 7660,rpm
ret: 6400,rpm
